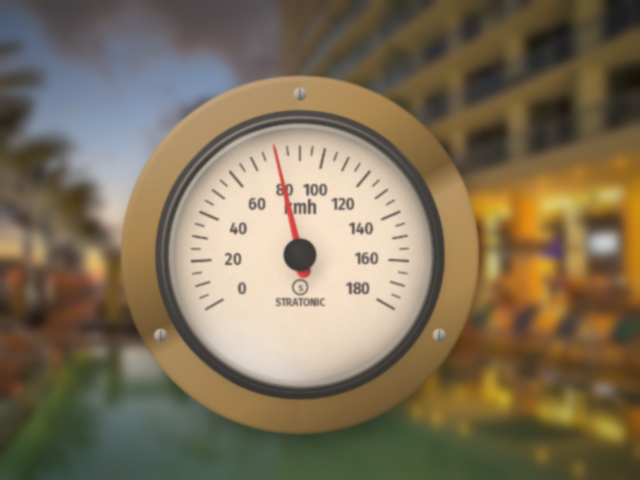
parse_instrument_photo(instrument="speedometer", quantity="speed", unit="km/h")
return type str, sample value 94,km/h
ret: 80,km/h
